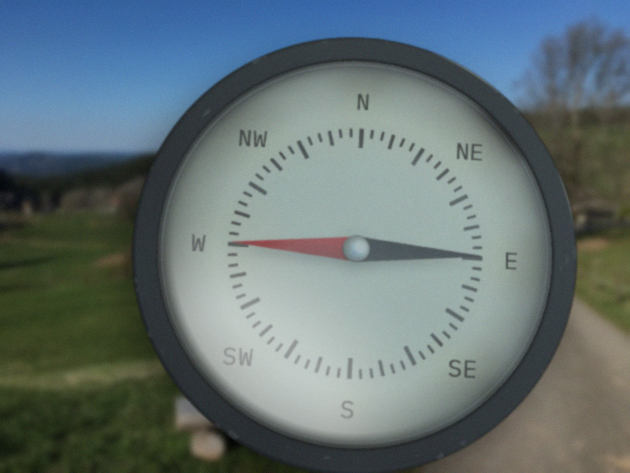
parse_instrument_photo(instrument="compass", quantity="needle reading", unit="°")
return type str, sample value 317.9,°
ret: 270,°
